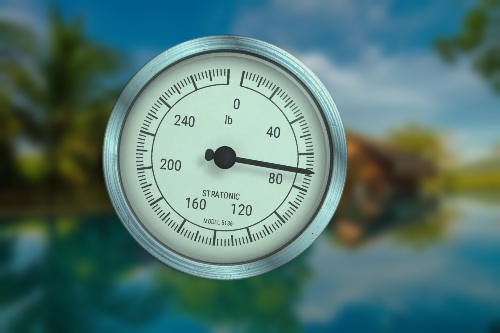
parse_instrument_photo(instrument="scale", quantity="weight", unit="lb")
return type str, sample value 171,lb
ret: 70,lb
